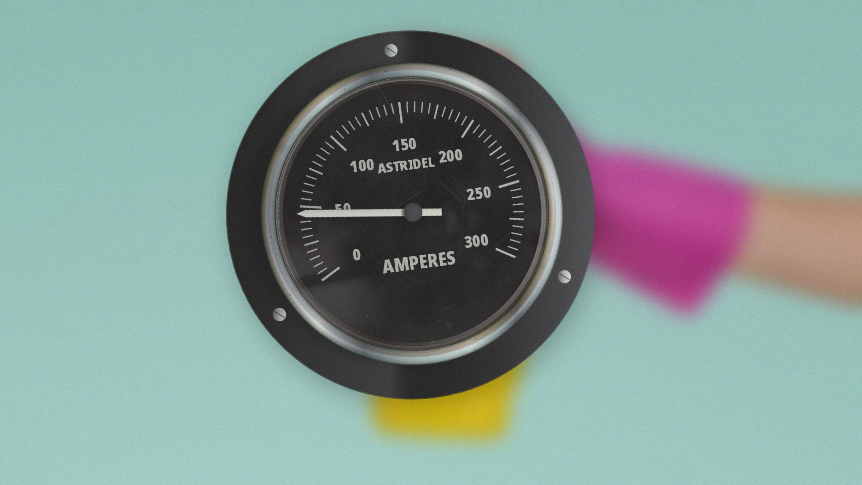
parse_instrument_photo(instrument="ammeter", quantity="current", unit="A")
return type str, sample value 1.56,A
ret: 45,A
